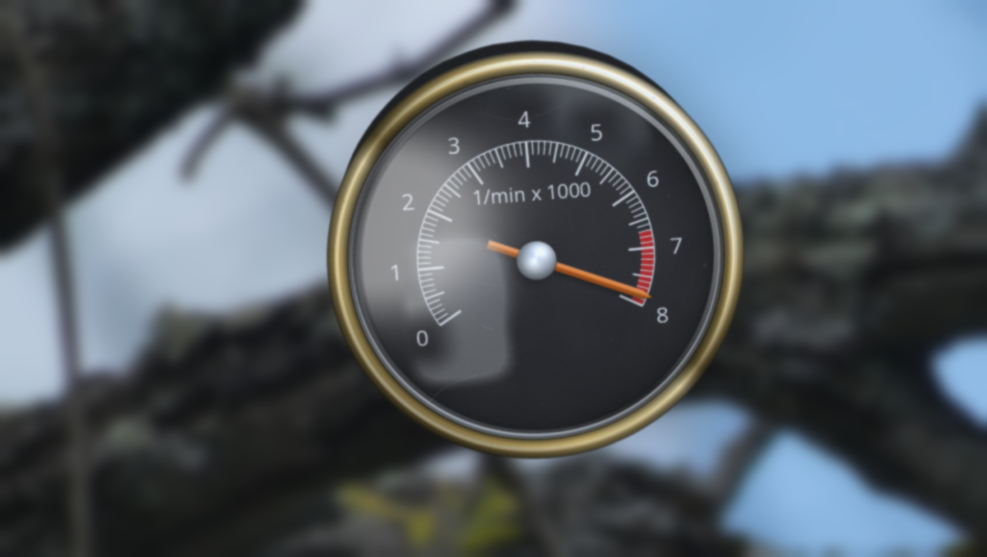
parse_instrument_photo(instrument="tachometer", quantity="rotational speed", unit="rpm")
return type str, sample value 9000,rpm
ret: 7800,rpm
